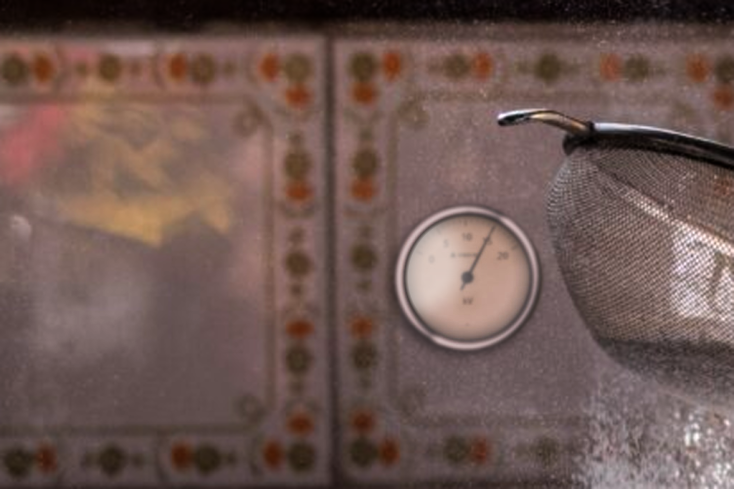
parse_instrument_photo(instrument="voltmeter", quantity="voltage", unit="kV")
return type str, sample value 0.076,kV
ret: 15,kV
